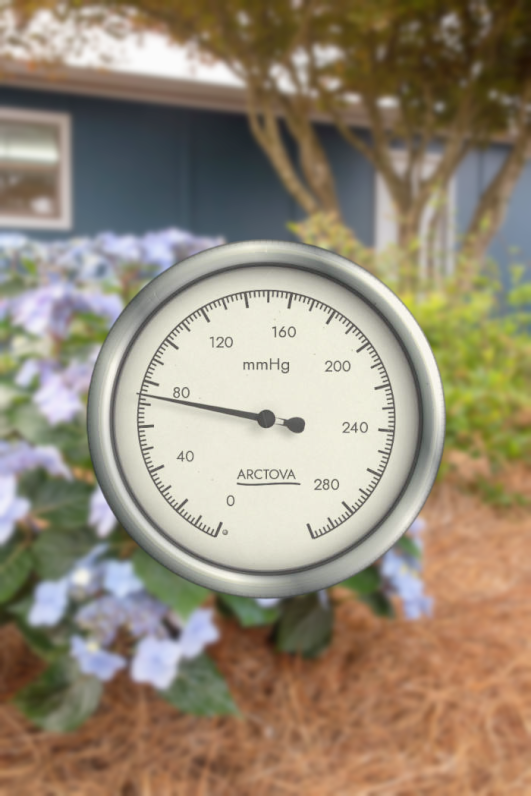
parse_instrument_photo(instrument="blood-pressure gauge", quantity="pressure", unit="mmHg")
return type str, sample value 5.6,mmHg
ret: 74,mmHg
